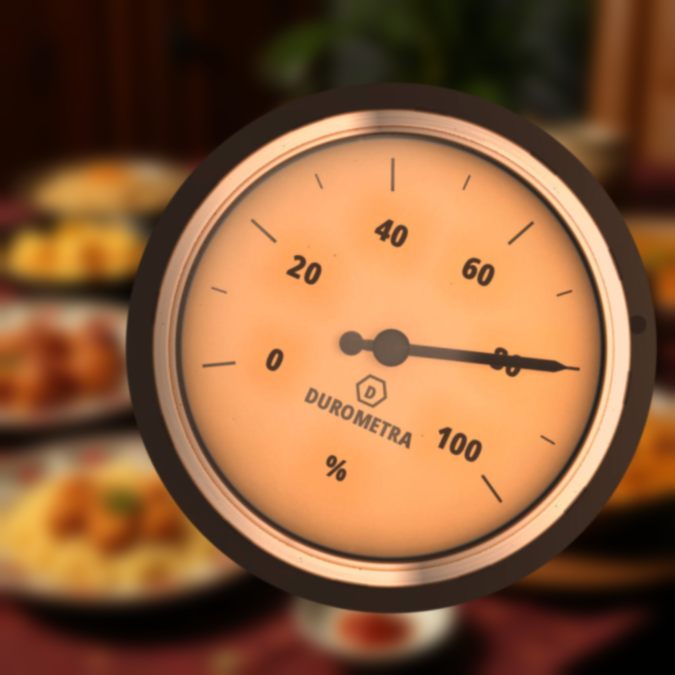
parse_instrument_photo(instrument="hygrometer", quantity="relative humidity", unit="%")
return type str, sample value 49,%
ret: 80,%
